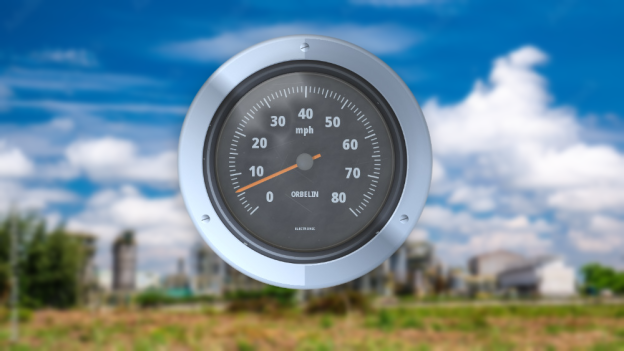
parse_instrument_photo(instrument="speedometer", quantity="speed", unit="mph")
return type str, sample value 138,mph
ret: 6,mph
